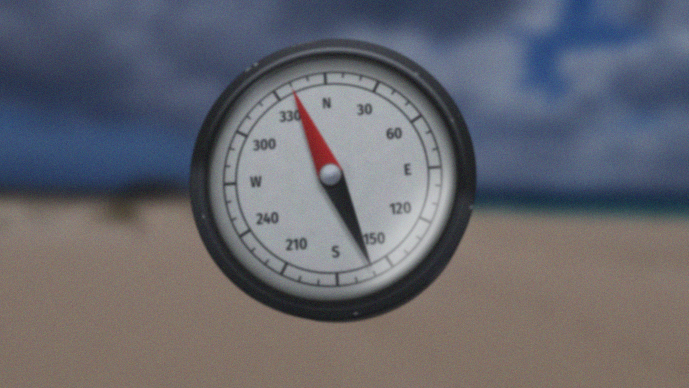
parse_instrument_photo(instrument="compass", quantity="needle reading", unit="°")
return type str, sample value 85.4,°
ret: 340,°
